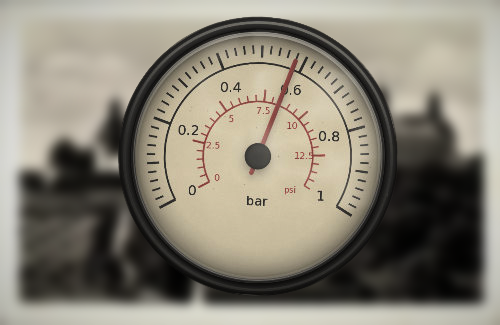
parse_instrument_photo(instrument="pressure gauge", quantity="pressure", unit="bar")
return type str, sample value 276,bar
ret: 0.58,bar
